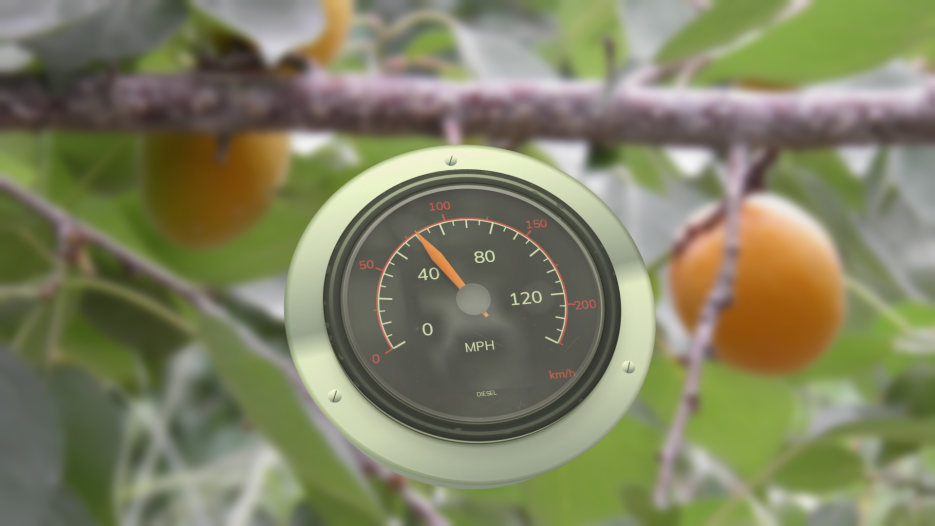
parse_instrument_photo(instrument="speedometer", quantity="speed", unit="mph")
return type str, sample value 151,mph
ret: 50,mph
